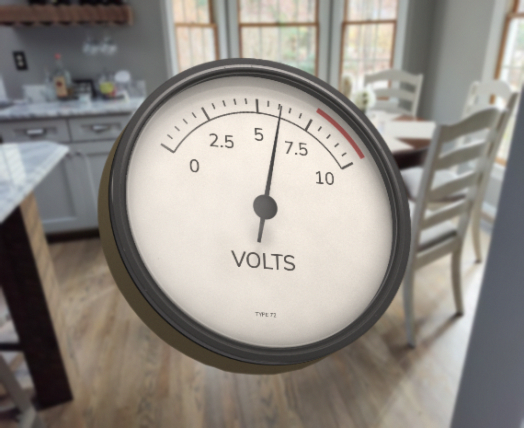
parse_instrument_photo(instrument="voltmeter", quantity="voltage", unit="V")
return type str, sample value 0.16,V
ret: 6,V
